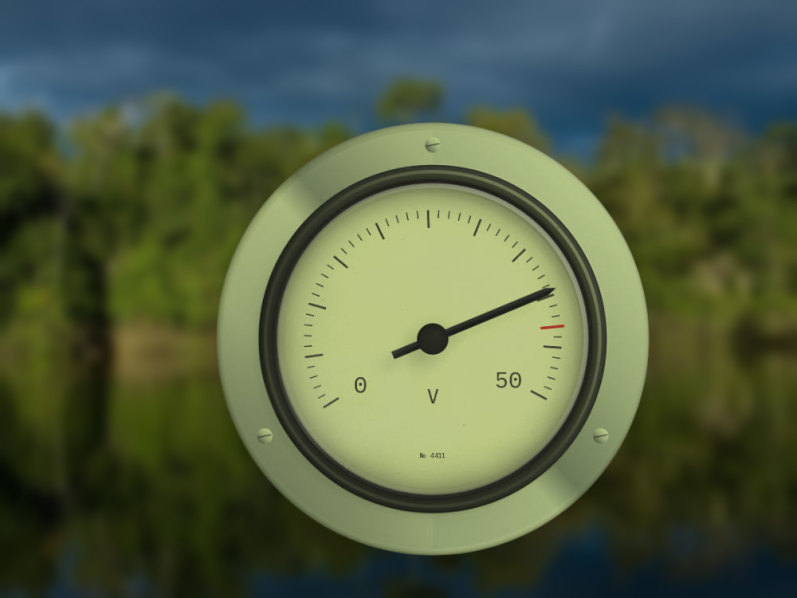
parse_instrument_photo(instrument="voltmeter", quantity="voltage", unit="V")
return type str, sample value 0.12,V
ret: 39.5,V
